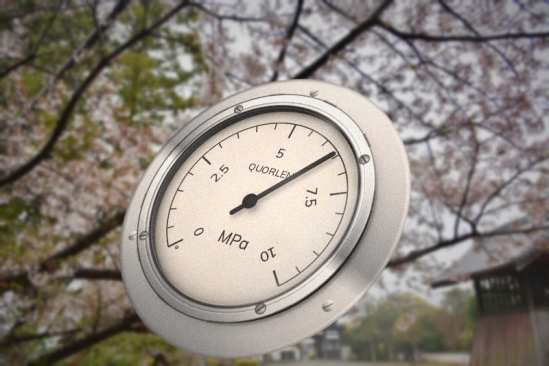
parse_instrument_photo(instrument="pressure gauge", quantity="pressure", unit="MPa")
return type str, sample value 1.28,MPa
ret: 6.5,MPa
